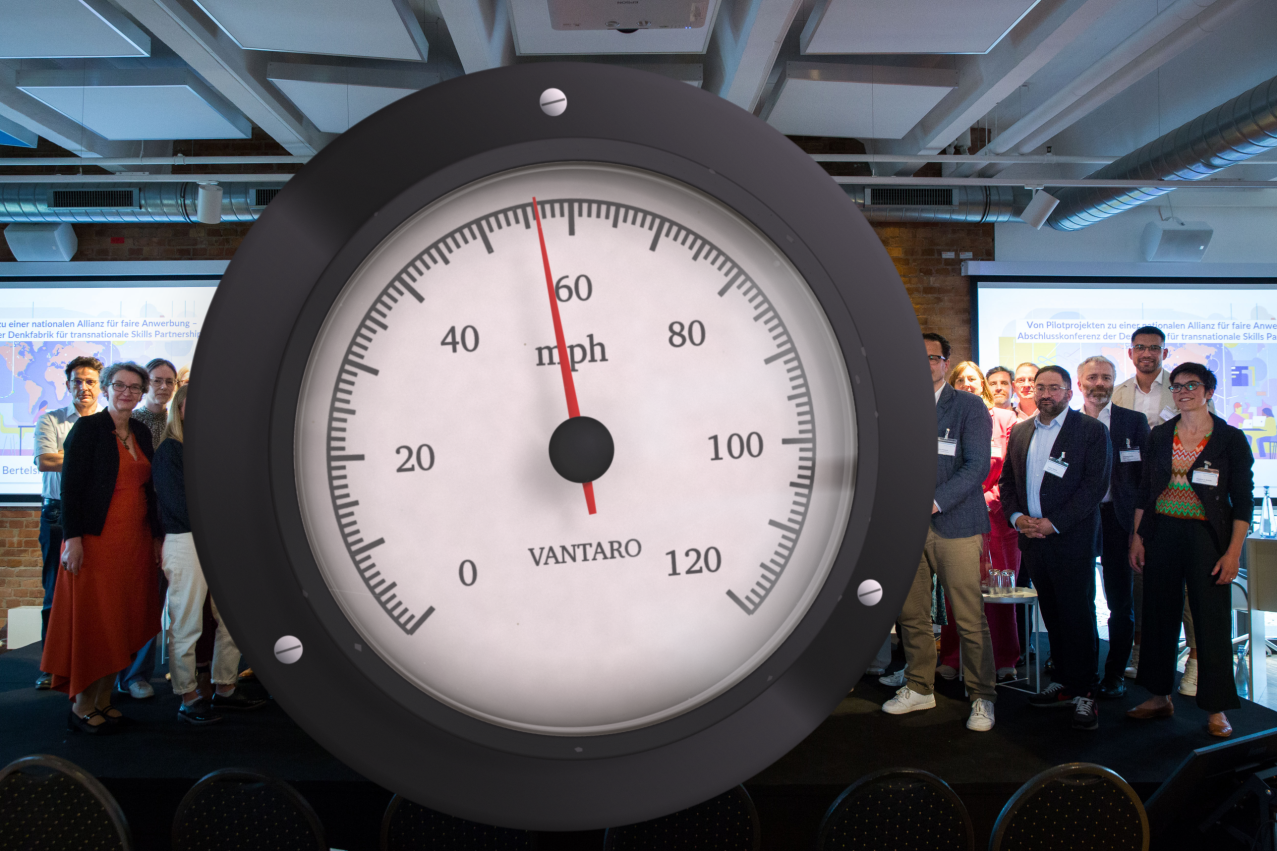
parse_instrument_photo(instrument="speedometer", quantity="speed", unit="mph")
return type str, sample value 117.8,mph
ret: 56,mph
